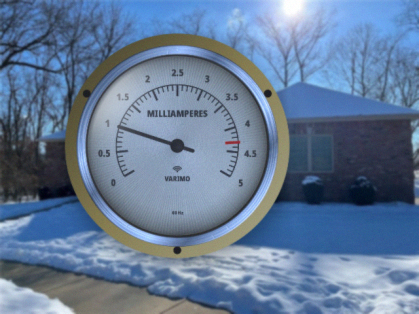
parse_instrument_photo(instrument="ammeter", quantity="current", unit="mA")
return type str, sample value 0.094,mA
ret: 1,mA
